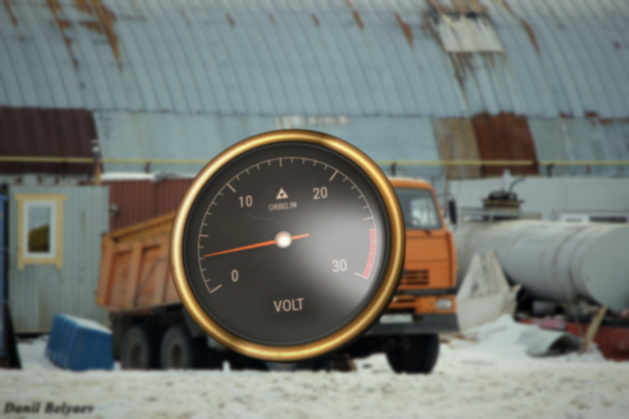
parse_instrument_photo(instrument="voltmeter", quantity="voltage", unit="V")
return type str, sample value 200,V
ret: 3,V
